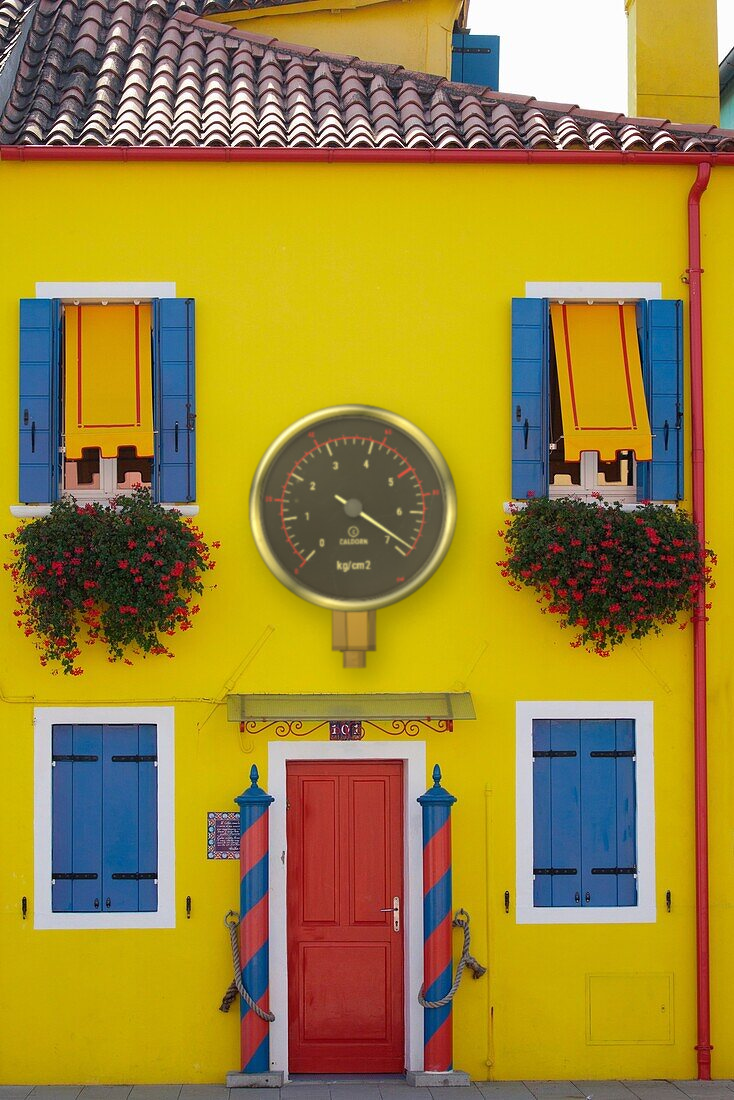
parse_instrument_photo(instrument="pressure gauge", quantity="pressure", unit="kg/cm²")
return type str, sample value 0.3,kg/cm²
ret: 6.8,kg/cm²
